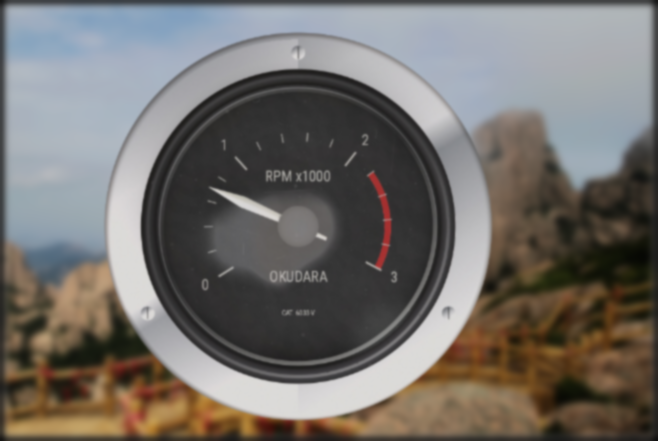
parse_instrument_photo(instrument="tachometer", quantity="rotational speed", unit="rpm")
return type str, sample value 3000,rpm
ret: 700,rpm
